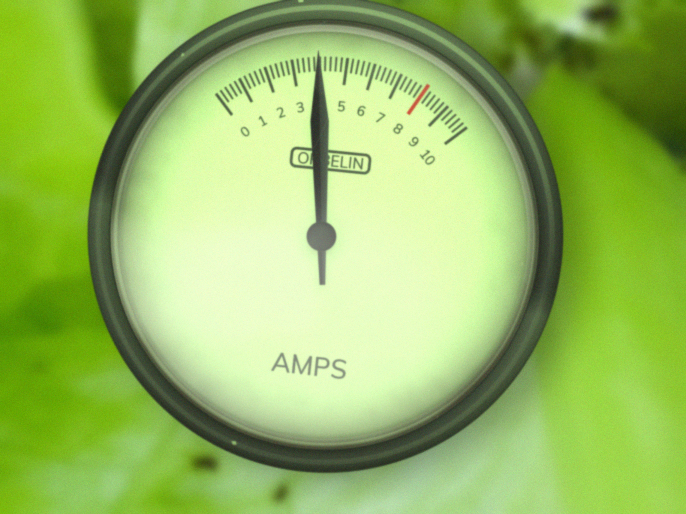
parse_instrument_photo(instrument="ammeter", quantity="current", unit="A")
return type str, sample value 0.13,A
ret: 4,A
